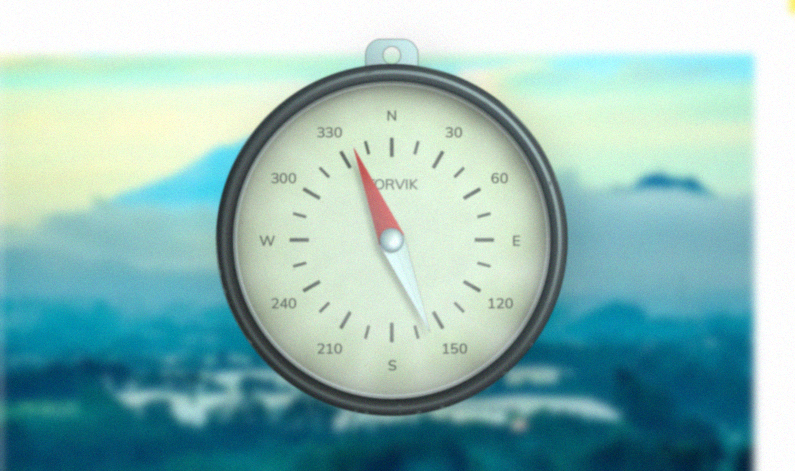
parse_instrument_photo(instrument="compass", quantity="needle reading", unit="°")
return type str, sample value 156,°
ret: 337.5,°
